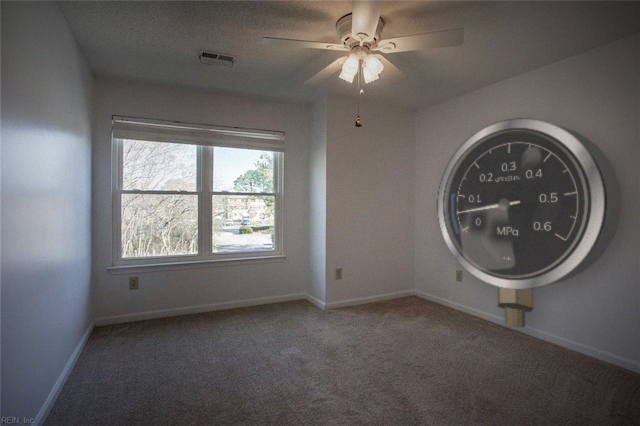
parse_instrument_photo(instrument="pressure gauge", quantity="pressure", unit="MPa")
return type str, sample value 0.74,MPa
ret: 0.05,MPa
